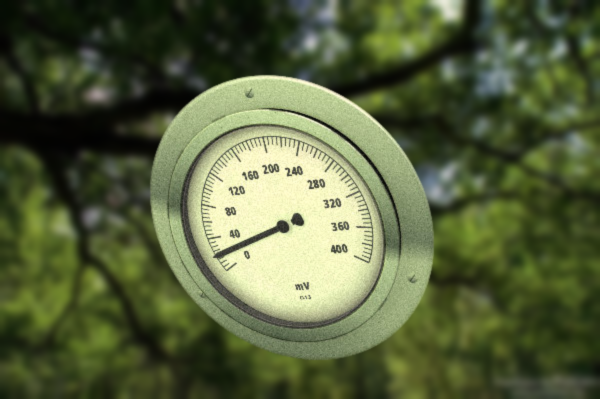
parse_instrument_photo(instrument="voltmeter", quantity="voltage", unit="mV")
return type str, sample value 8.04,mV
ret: 20,mV
